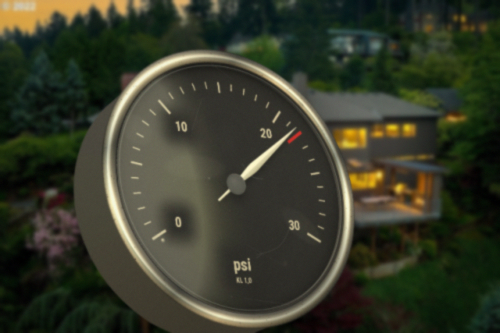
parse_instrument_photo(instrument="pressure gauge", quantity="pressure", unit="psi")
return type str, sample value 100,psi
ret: 21.5,psi
